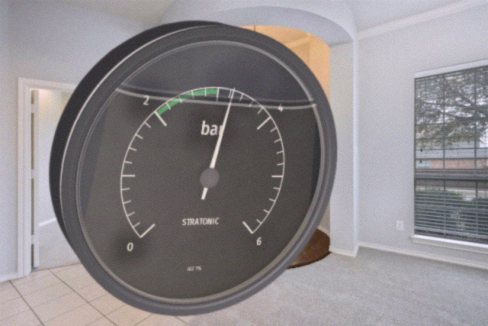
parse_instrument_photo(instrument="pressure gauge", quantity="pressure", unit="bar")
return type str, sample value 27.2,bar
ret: 3.2,bar
